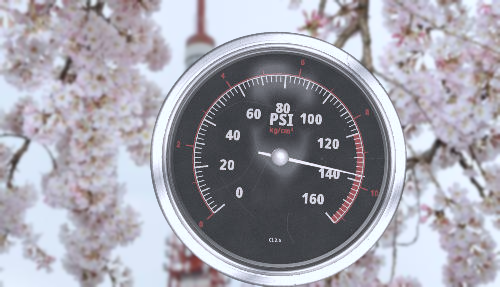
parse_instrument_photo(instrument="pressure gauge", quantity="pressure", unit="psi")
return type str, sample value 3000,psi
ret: 138,psi
